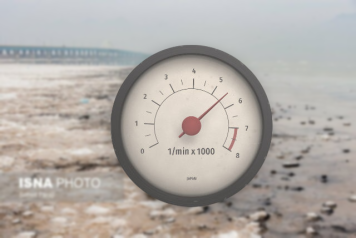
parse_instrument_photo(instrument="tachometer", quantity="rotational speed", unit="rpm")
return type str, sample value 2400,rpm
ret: 5500,rpm
